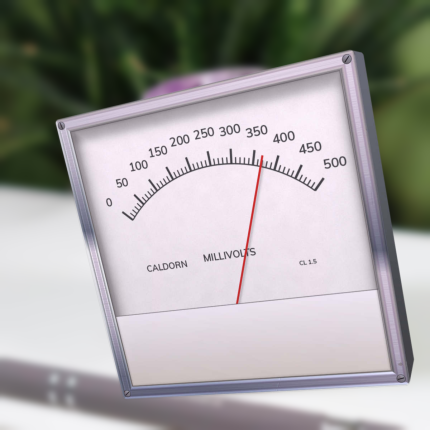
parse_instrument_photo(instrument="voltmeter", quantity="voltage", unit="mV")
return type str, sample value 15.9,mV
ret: 370,mV
